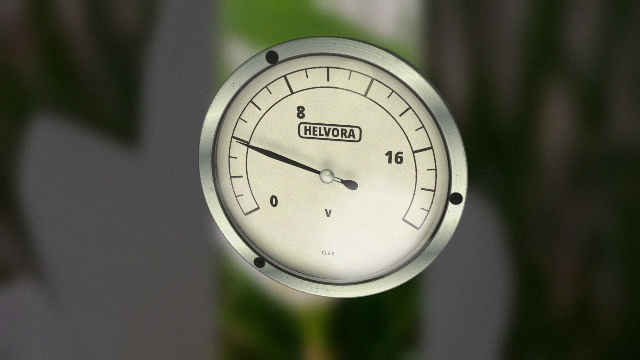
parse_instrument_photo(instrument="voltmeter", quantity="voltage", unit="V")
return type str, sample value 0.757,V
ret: 4,V
